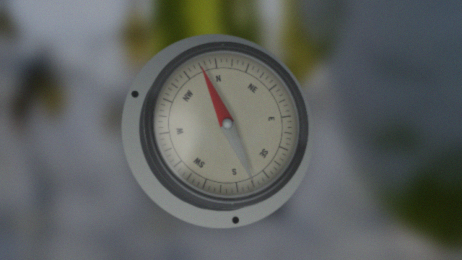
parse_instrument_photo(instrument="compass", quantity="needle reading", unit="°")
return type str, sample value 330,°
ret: 345,°
